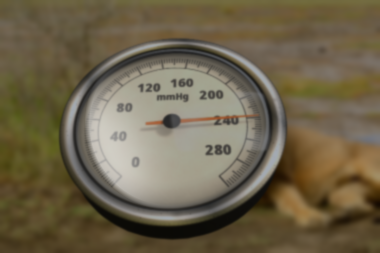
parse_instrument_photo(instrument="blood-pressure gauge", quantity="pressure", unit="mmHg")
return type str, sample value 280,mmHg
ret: 240,mmHg
